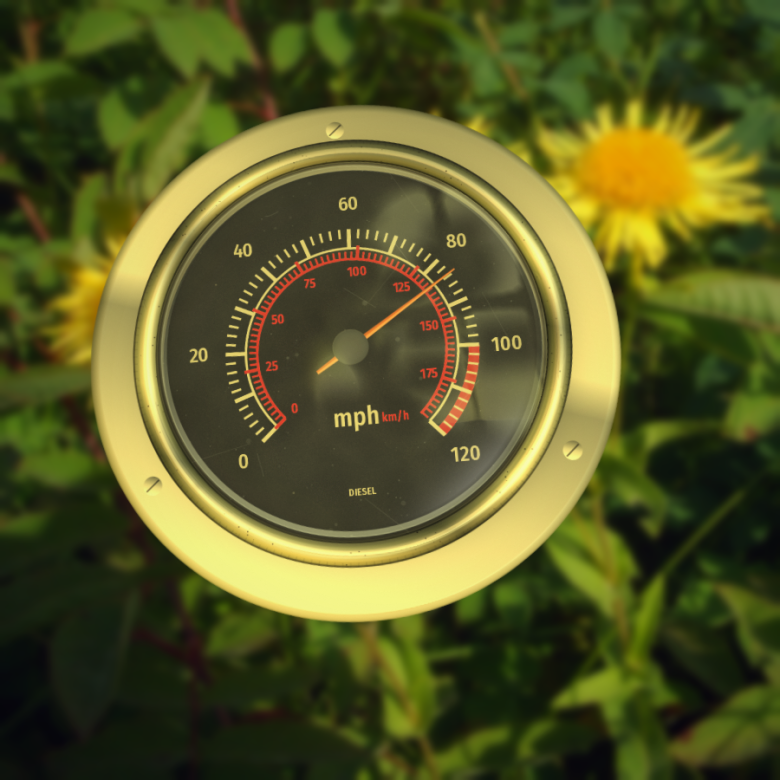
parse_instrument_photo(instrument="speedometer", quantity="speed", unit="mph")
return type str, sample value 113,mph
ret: 84,mph
